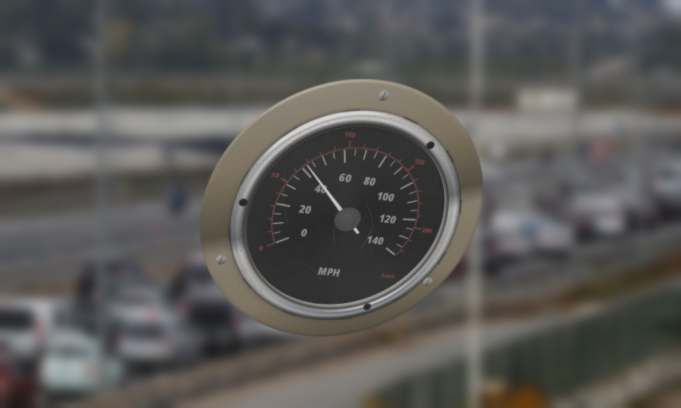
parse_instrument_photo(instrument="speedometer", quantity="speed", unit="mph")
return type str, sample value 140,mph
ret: 42.5,mph
